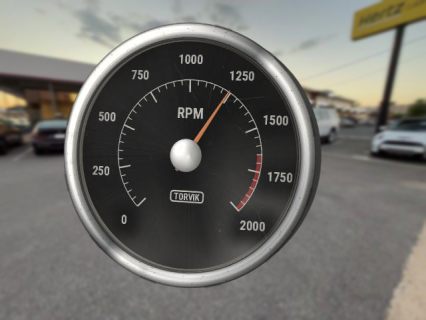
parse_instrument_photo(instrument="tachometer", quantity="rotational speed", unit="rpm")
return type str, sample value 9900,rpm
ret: 1250,rpm
